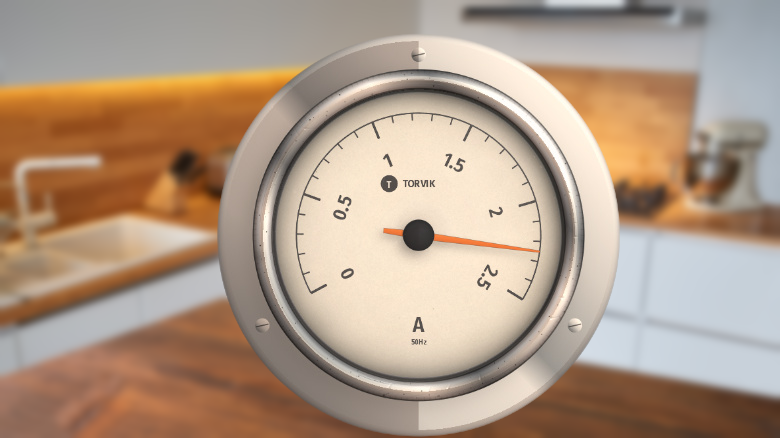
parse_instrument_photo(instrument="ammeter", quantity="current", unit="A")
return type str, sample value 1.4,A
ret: 2.25,A
